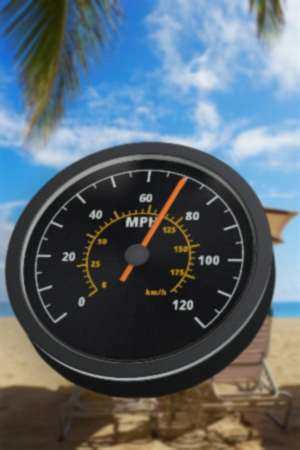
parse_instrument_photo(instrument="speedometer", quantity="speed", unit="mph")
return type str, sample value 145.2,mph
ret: 70,mph
